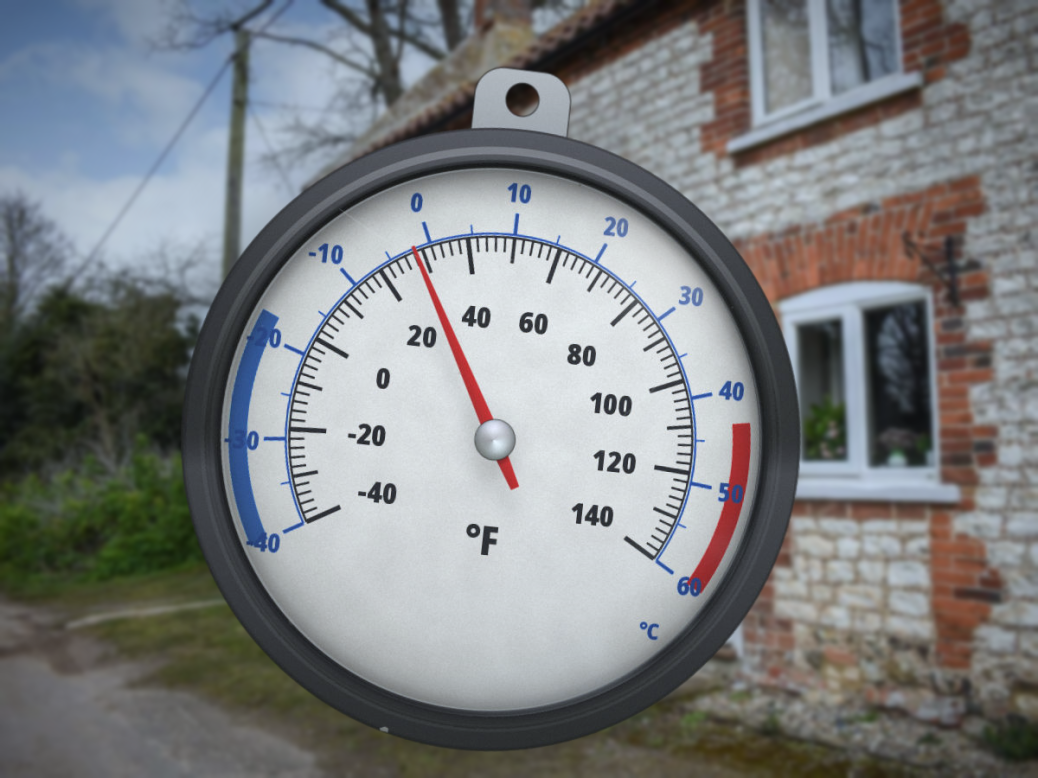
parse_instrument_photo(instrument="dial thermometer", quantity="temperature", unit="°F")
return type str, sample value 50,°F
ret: 28,°F
